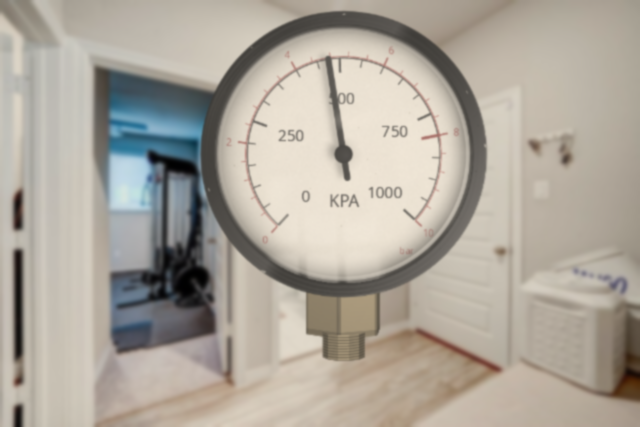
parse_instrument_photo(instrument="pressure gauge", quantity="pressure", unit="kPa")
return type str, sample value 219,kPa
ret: 475,kPa
